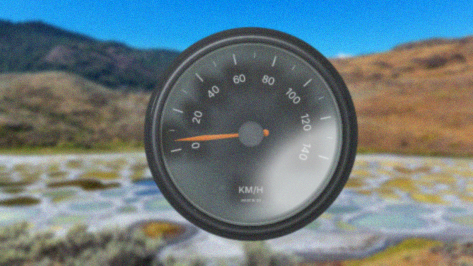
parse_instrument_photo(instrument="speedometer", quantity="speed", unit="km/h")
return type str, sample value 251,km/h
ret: 5,km/h
